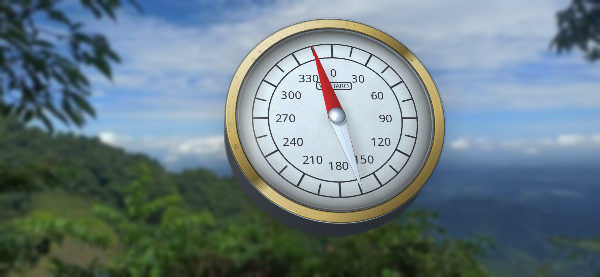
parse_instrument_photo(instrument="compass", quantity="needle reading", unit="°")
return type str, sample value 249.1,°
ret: 345,°
